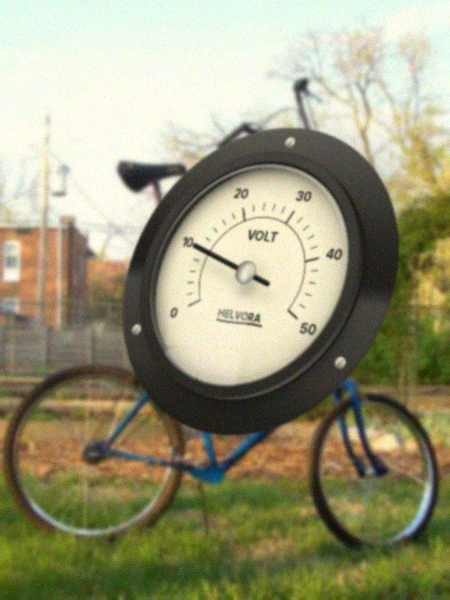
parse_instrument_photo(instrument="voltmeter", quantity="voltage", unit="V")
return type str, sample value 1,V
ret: 10,V
